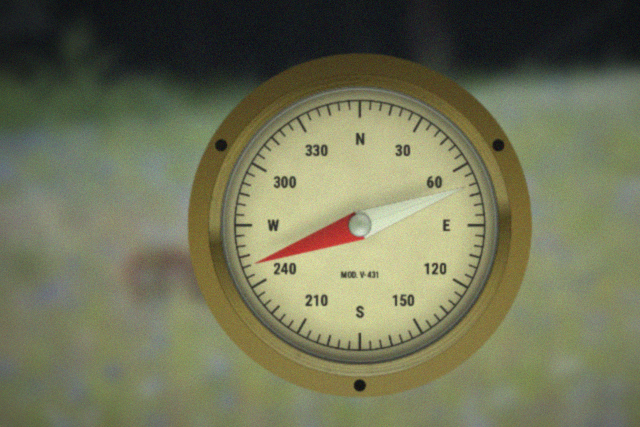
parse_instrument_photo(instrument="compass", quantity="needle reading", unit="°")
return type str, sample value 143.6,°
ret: 250,°
